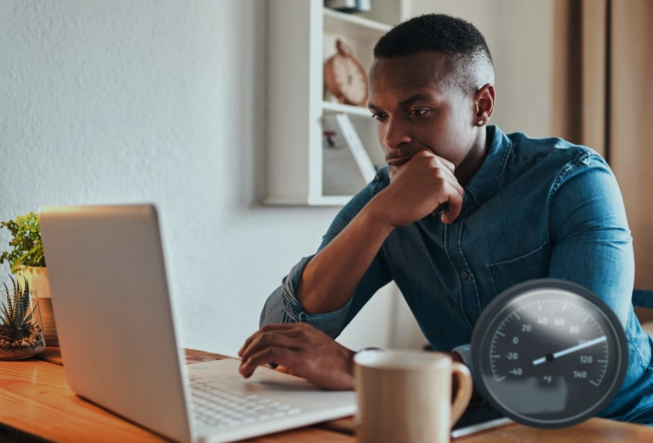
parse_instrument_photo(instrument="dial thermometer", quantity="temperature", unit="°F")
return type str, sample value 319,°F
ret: 100,°F
